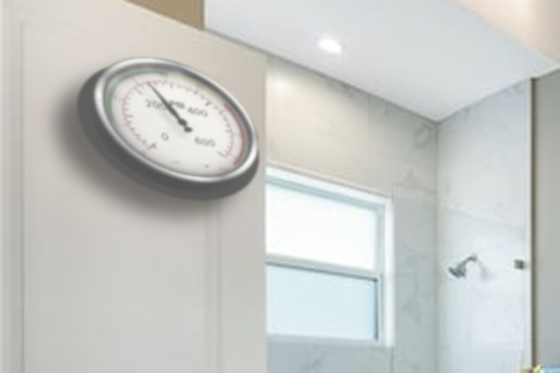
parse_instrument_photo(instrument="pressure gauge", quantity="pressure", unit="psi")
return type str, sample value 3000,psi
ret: 240,psi
